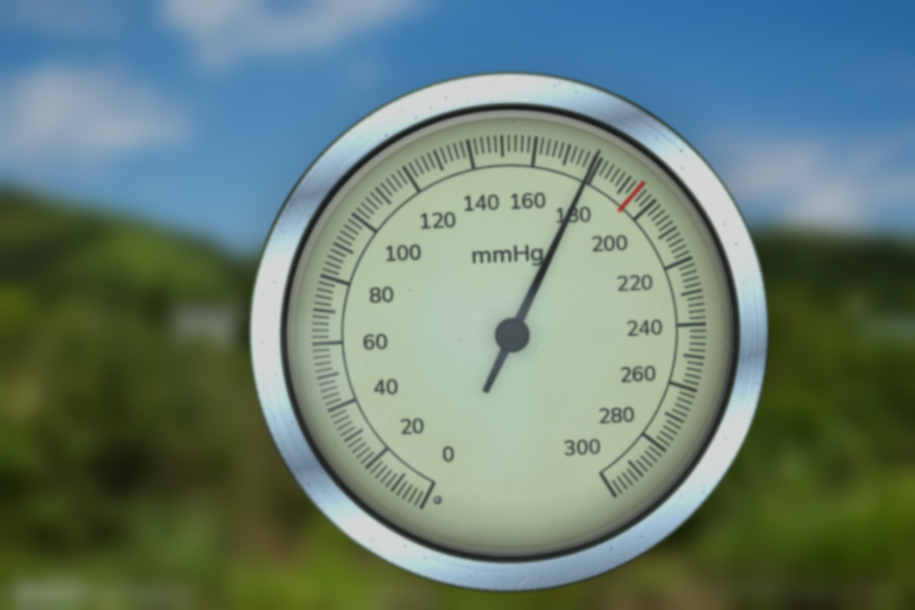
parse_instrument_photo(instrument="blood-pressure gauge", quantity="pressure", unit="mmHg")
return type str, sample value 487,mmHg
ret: 178,mmHg
